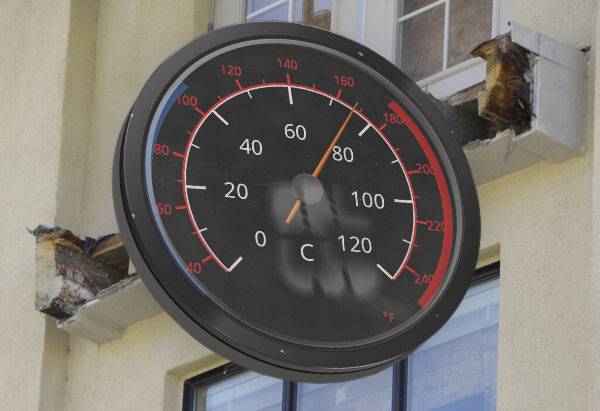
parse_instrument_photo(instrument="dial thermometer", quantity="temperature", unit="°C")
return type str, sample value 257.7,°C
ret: 75,°C
